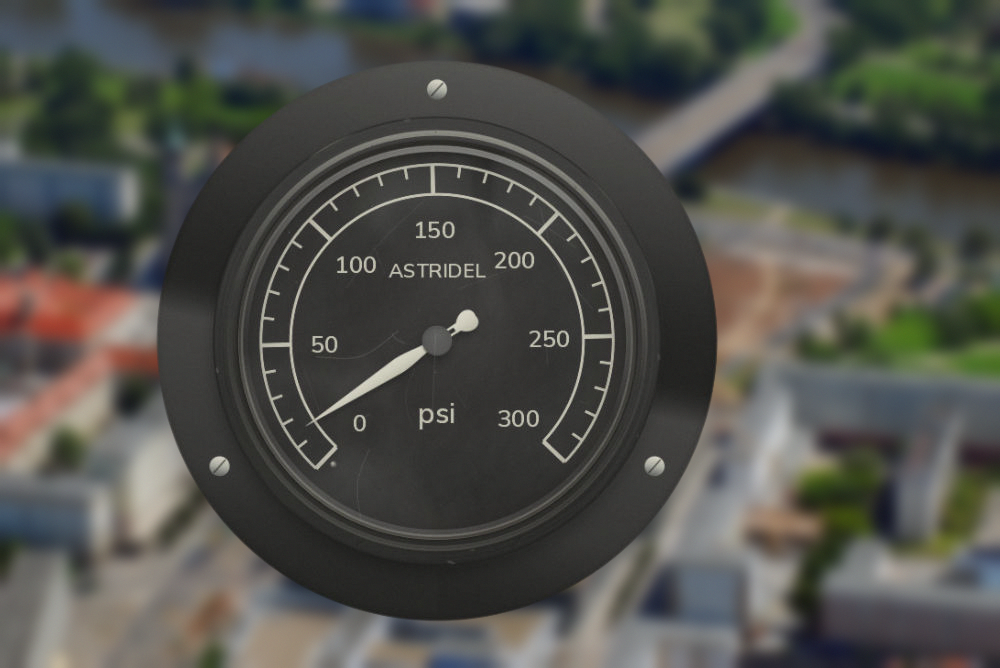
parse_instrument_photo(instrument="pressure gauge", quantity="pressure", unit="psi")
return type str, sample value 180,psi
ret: 15,psi
